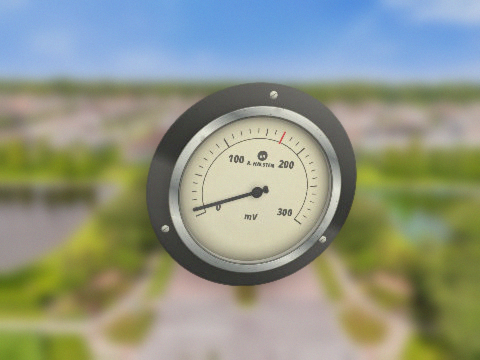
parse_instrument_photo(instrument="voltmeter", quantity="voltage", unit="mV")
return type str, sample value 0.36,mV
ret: 10,mV
